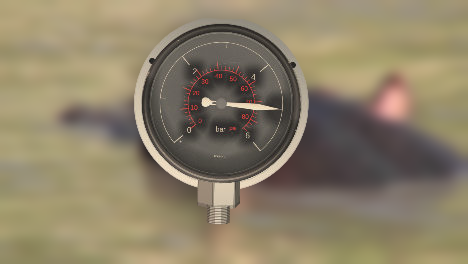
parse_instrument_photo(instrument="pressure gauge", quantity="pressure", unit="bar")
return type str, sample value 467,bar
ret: 5,bar
